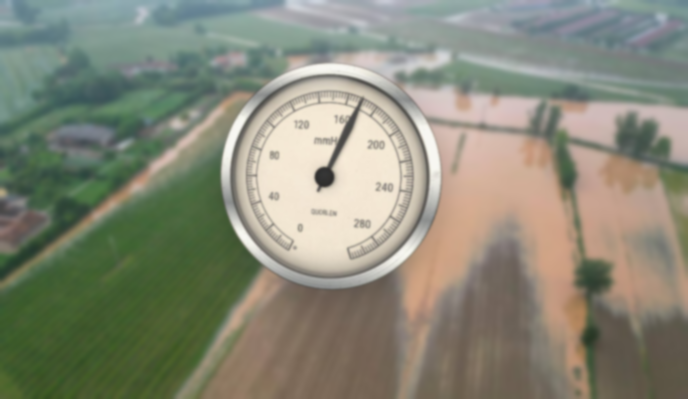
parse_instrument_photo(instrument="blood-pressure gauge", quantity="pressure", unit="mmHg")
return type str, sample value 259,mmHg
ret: 170,mmHg
